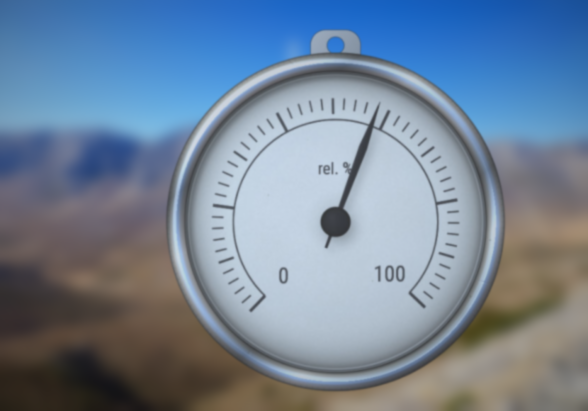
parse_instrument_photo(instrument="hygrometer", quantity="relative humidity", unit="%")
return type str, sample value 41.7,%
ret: 58,%
